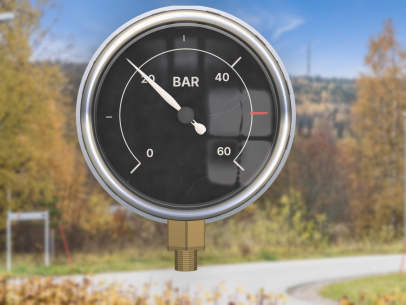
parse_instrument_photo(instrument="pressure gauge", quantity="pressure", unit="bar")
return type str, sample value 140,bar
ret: 20,bar
